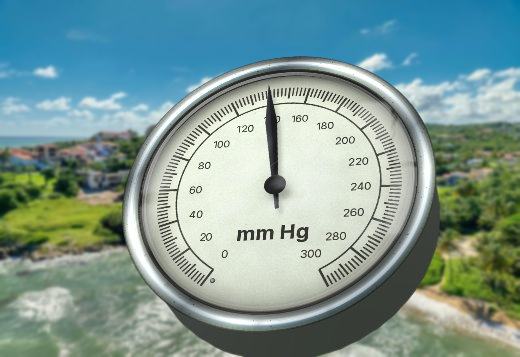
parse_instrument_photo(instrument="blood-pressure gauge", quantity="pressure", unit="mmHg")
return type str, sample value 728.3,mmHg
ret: 140,mmHg
